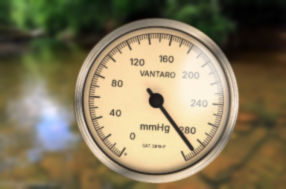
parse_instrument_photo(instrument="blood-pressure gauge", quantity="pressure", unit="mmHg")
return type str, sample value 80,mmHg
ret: 290,mmHg
